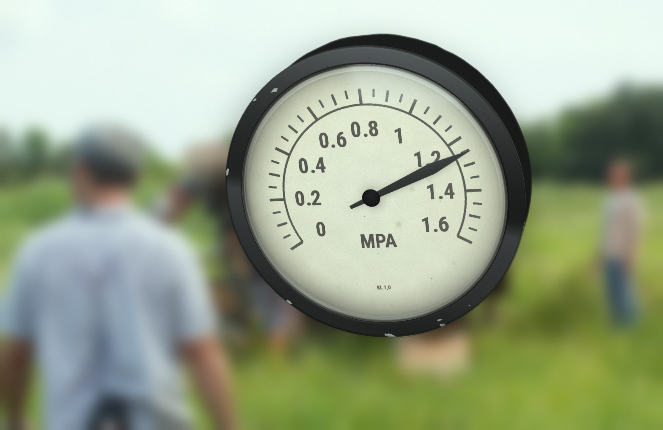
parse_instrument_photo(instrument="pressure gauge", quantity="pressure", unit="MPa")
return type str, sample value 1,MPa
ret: 1.25,MPa
